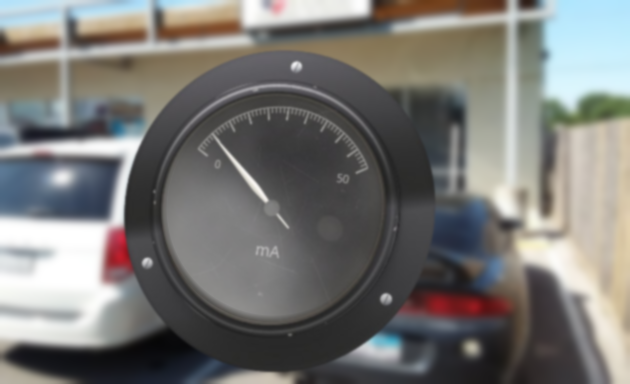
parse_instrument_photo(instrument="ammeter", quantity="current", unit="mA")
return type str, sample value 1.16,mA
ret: 5,mA
